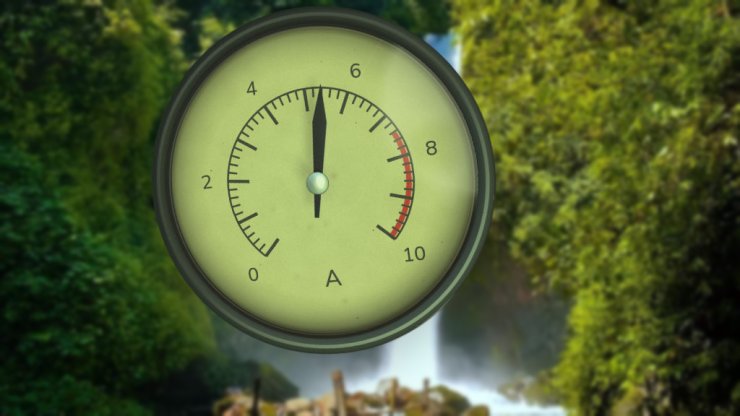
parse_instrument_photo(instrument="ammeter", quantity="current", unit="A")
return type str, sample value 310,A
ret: 5.4,A
